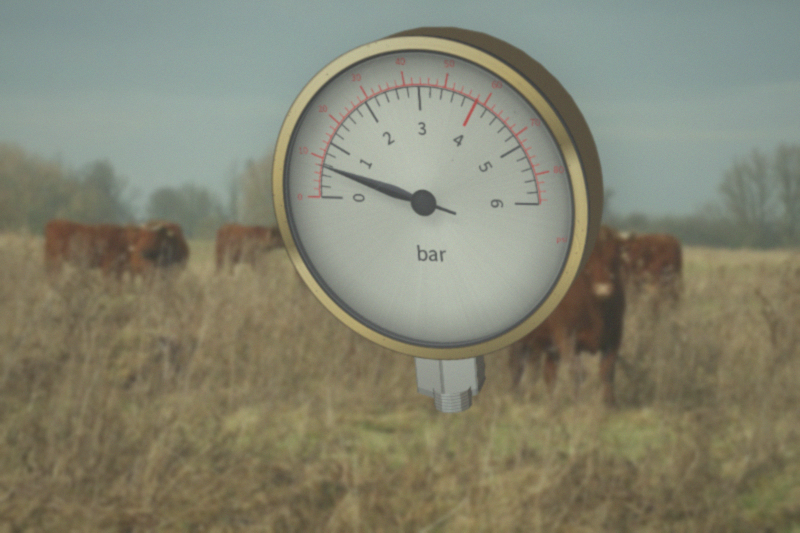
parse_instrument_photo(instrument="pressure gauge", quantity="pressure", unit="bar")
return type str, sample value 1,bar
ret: 0.6,bar
